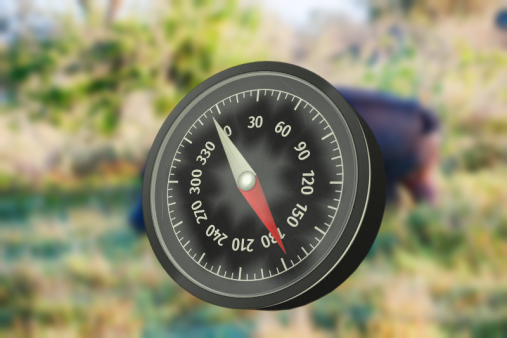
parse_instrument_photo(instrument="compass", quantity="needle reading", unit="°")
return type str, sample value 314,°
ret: 175,°
